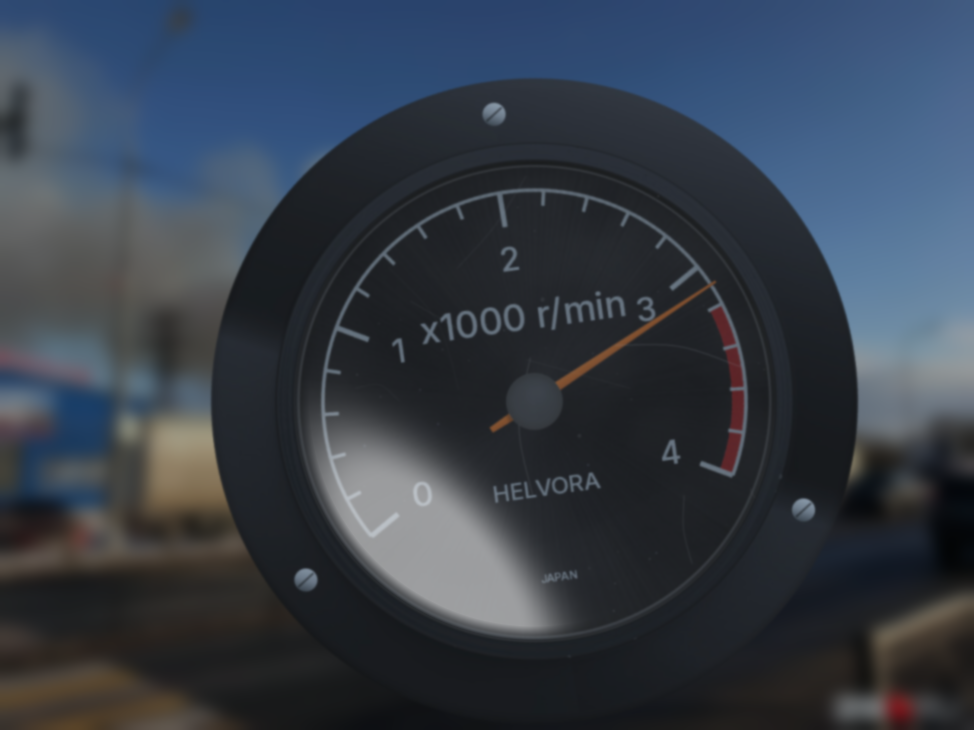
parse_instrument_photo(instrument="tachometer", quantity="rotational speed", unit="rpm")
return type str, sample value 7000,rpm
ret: 3100,rpm
